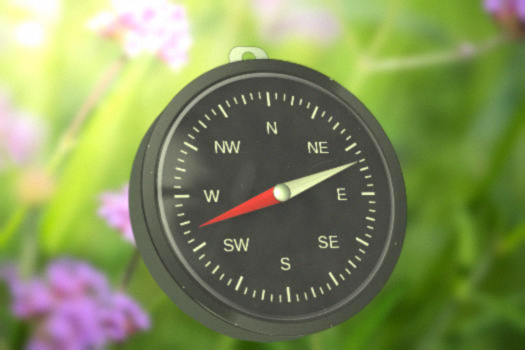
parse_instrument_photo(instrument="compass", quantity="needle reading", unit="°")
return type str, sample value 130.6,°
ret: 250,°
